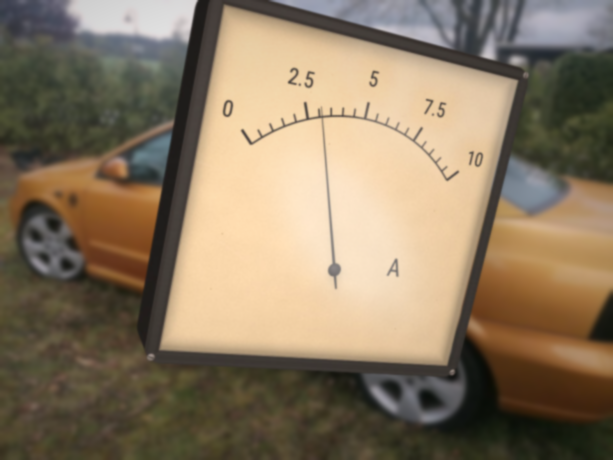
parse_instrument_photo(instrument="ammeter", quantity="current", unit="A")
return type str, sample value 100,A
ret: 3,A
